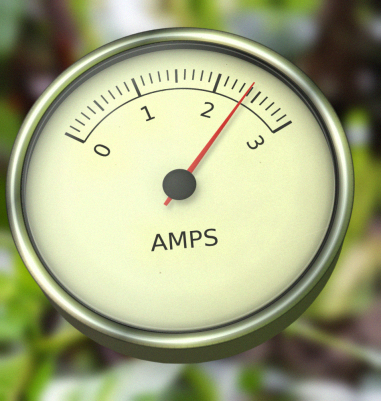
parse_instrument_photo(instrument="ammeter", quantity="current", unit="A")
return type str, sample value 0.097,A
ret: 2.4,A
